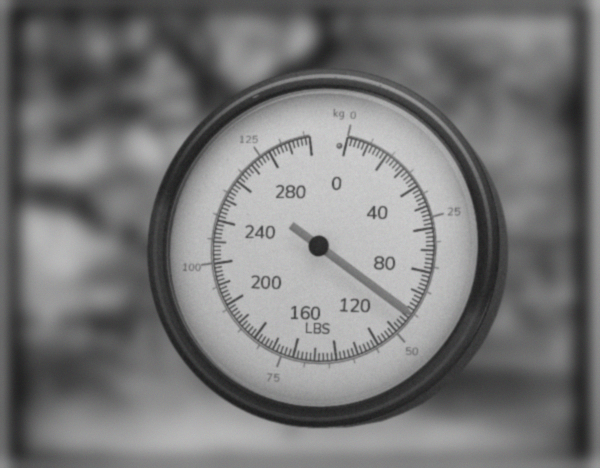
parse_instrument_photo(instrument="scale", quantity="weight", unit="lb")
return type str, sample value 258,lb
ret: 100,lb
